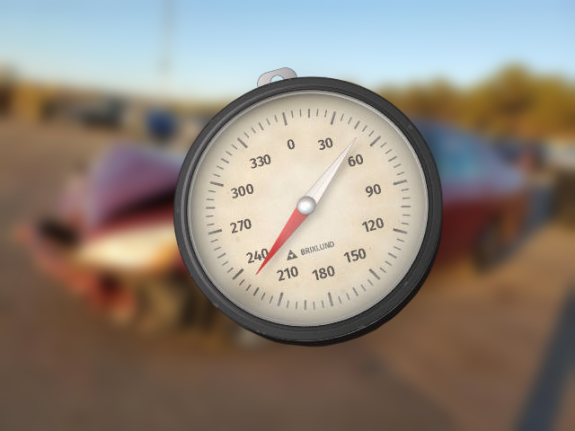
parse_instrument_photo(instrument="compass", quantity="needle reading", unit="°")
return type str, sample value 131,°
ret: 230,°
